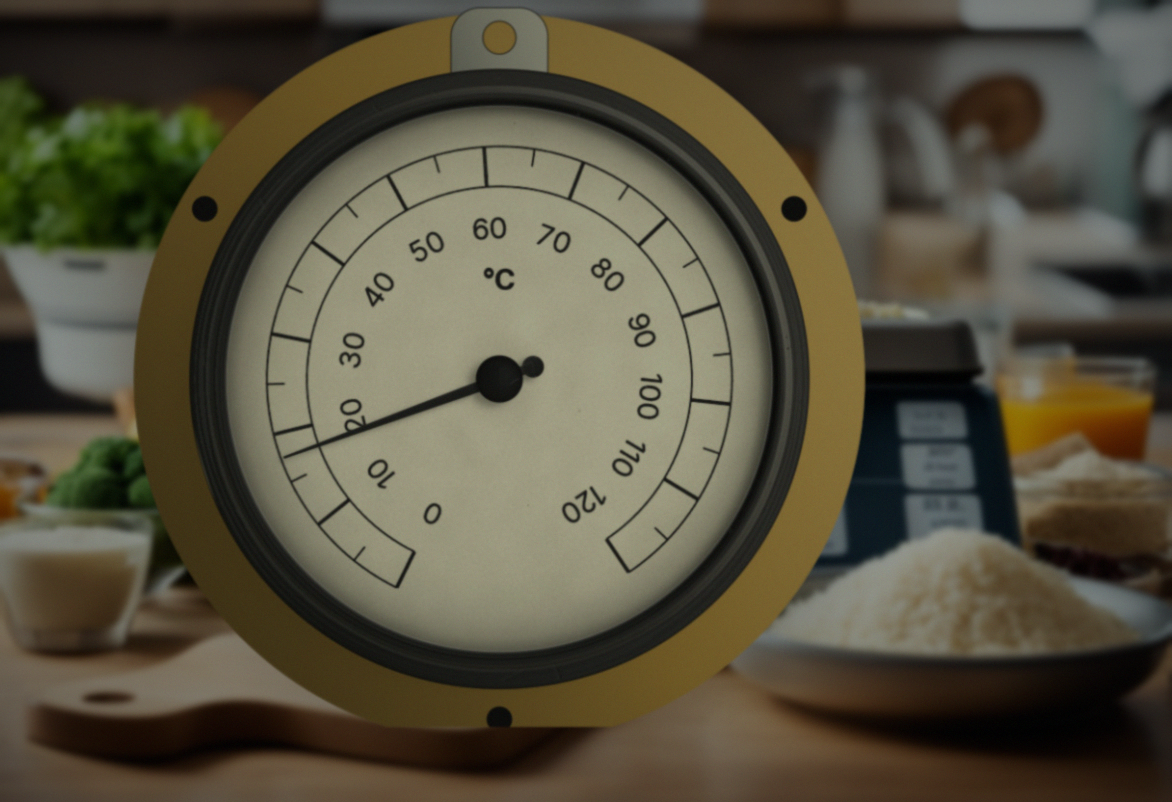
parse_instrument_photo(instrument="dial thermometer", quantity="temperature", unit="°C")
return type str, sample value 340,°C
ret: 17.5,°C
